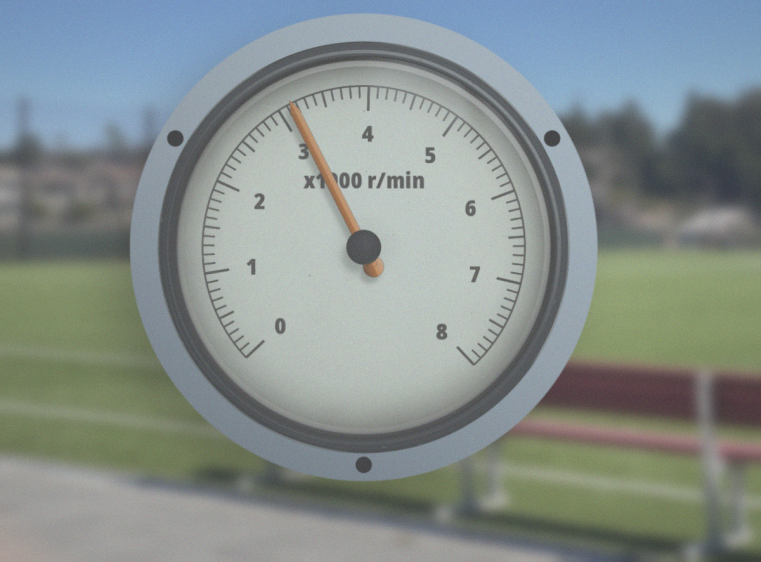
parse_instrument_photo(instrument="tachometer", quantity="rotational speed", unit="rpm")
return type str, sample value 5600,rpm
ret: 3150,rpm
